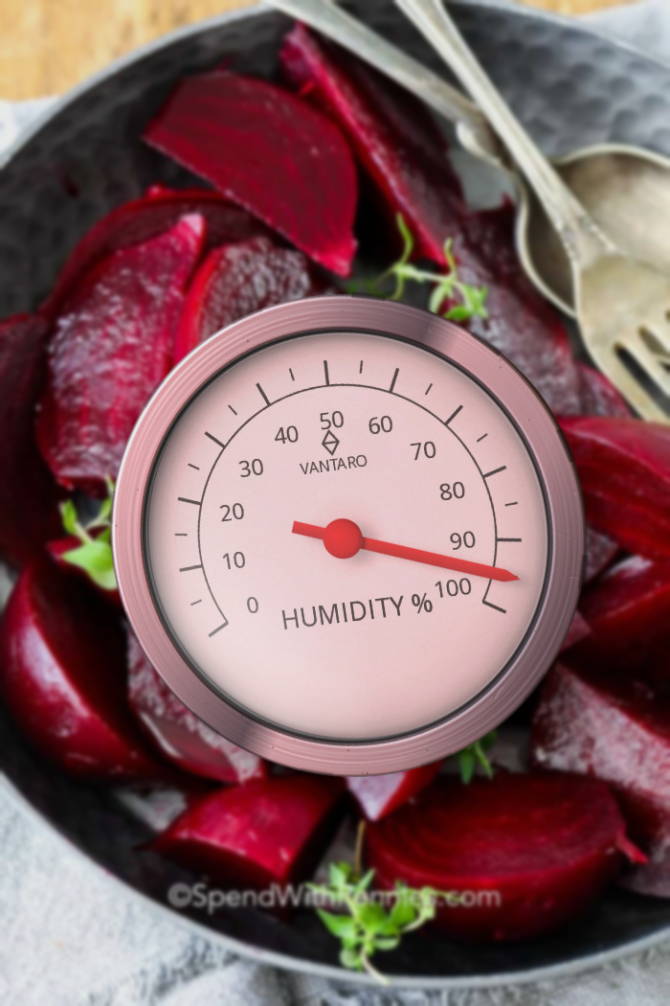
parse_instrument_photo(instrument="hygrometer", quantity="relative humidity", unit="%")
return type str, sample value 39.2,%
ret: 95,%
